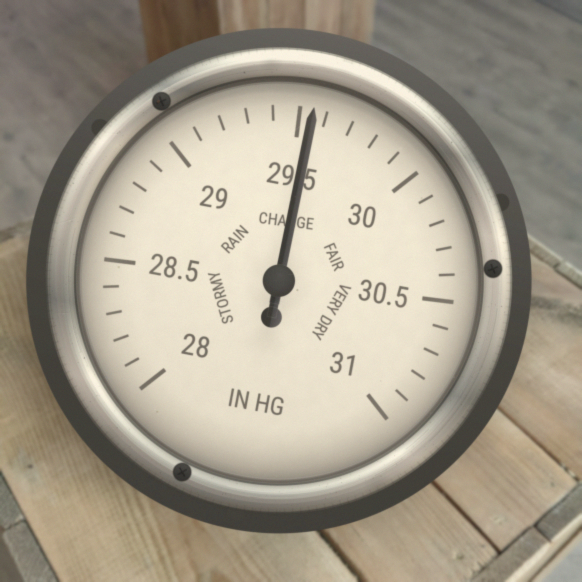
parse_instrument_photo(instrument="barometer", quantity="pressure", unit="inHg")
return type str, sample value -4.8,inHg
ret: 29.55,inHg
